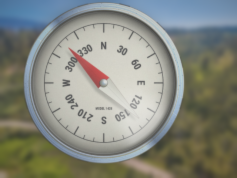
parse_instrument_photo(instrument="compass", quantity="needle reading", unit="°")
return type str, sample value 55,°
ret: 315,°
